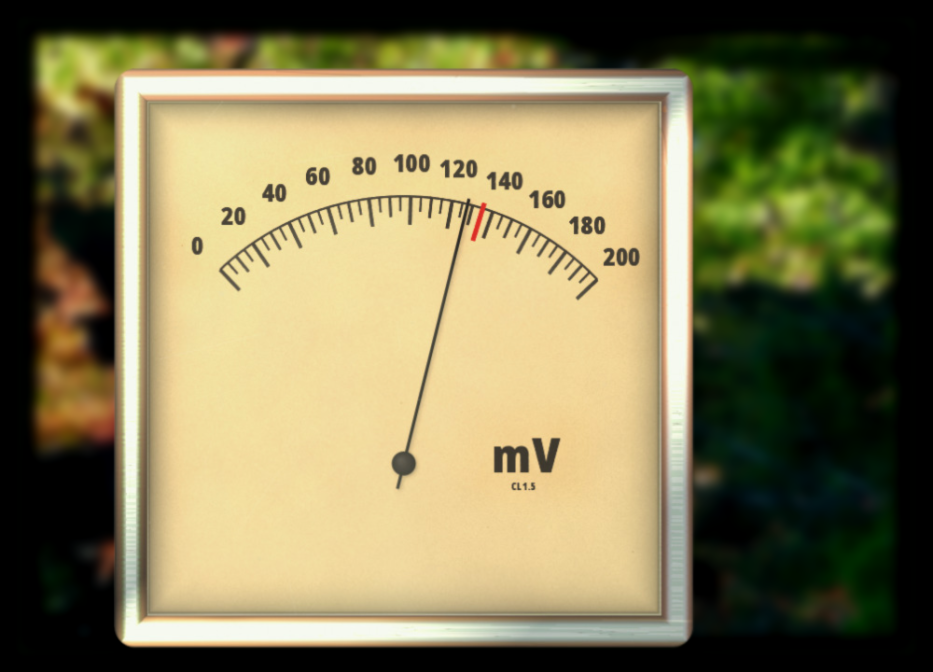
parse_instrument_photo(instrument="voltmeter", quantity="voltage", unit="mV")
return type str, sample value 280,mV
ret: 127.5,mV
